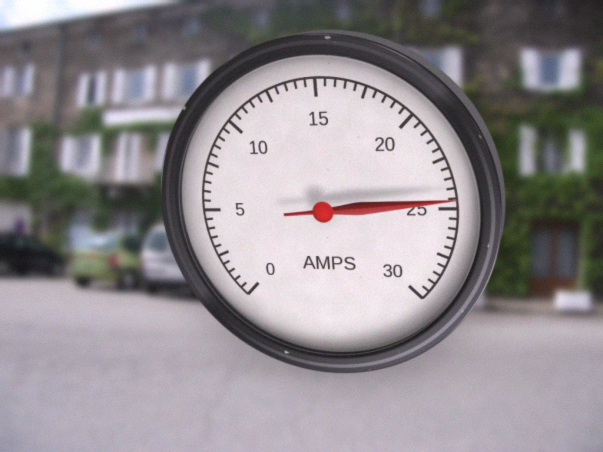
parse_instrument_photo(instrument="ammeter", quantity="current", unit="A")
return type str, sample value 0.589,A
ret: 24.5,A
